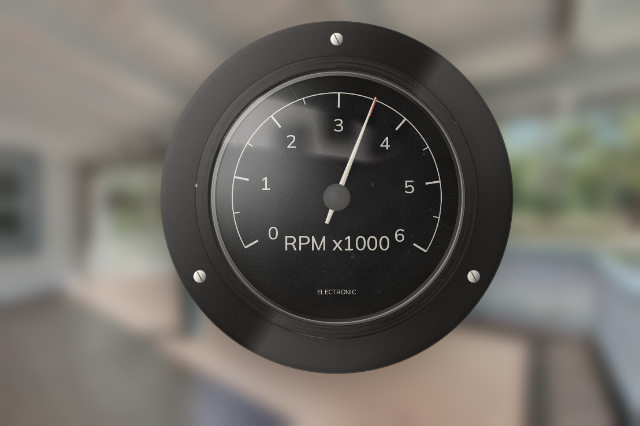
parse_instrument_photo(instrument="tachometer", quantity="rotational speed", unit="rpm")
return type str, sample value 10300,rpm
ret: 3500,rpm
